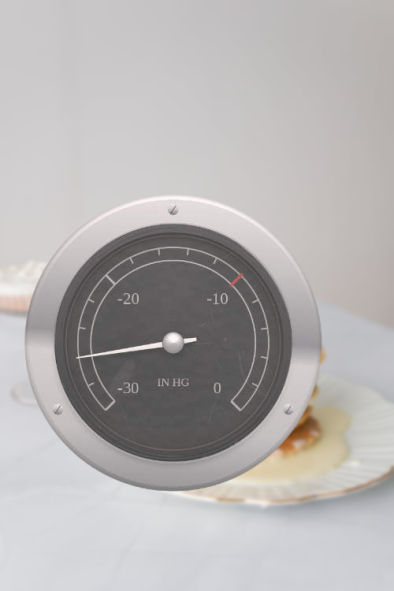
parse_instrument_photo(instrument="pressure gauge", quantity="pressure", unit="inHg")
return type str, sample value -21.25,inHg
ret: -26,inHg
